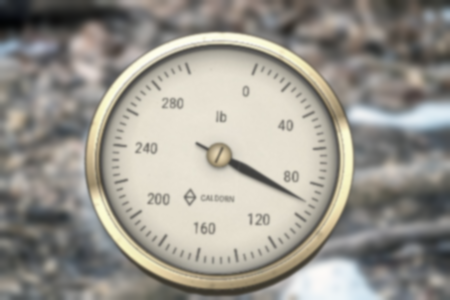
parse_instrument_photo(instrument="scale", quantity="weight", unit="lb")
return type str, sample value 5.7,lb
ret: 92,lb
